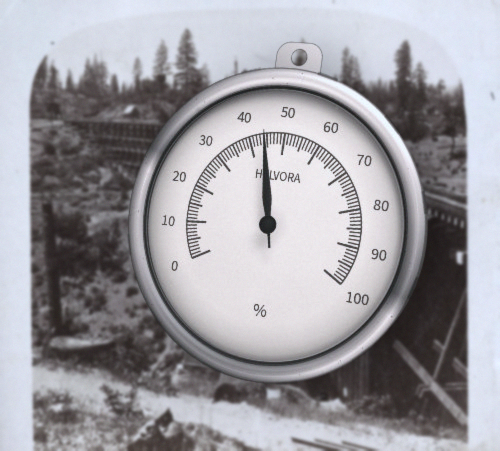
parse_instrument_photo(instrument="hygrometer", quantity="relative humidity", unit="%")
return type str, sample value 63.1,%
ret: 45,%
